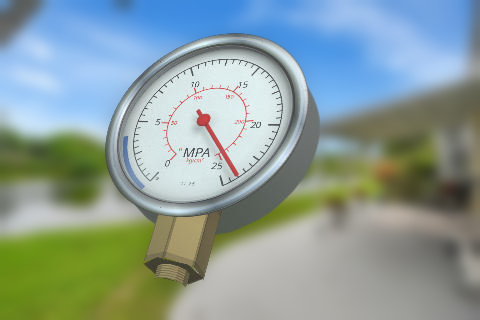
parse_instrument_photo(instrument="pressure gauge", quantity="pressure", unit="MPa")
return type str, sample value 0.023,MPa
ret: 24,MPa
